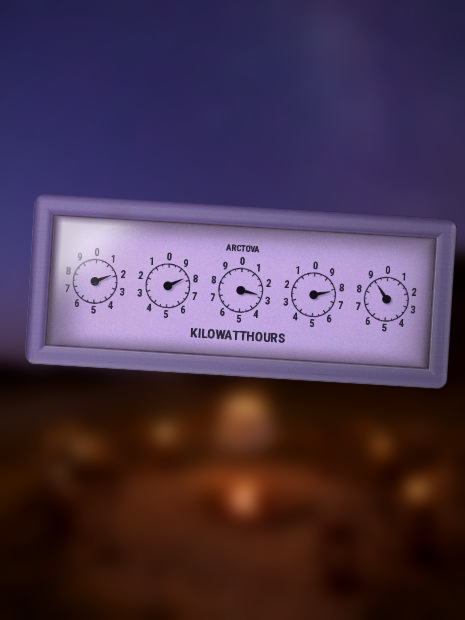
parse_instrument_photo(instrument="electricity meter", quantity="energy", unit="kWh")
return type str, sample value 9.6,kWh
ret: 18279,kWh
